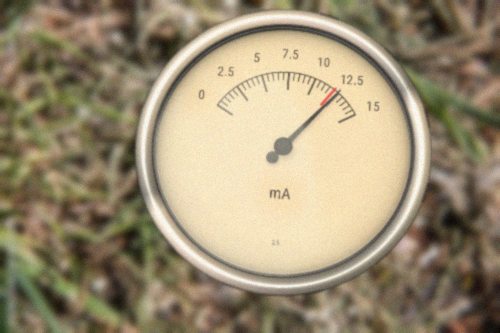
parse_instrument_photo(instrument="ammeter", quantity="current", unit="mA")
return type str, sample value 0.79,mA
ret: 12.5,mA
